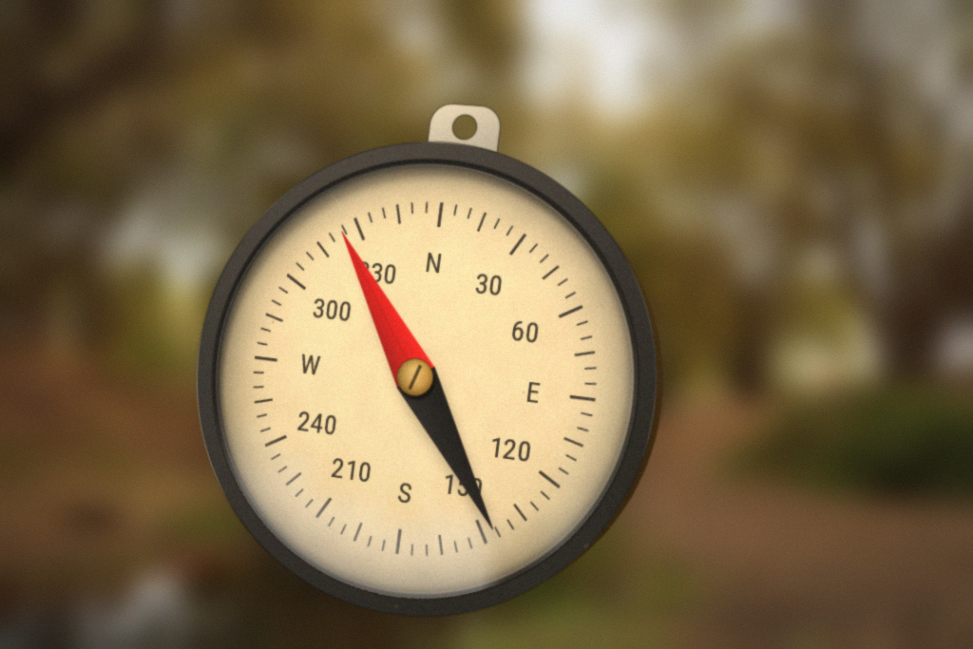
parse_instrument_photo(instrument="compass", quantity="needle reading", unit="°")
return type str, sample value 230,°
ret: 325,°
